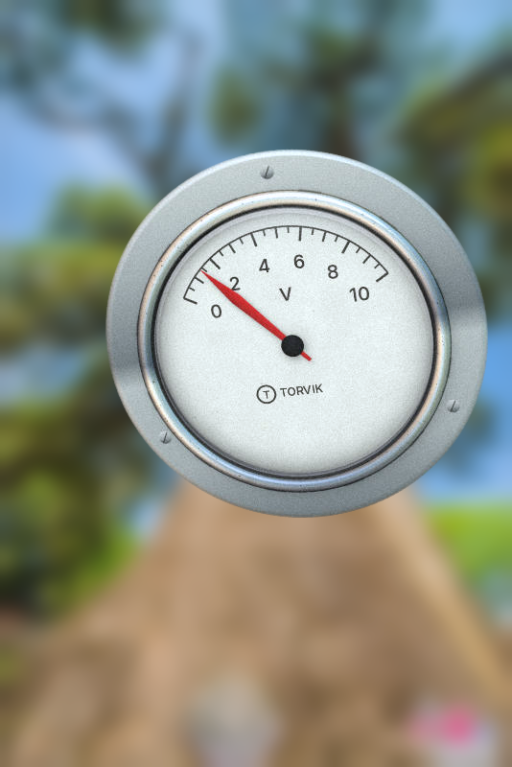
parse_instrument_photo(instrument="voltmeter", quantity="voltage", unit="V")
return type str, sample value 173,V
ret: 1.5,V
